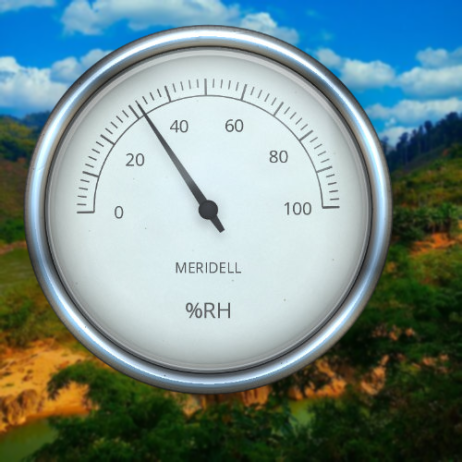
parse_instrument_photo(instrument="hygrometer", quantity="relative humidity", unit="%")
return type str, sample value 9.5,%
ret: 32,%
